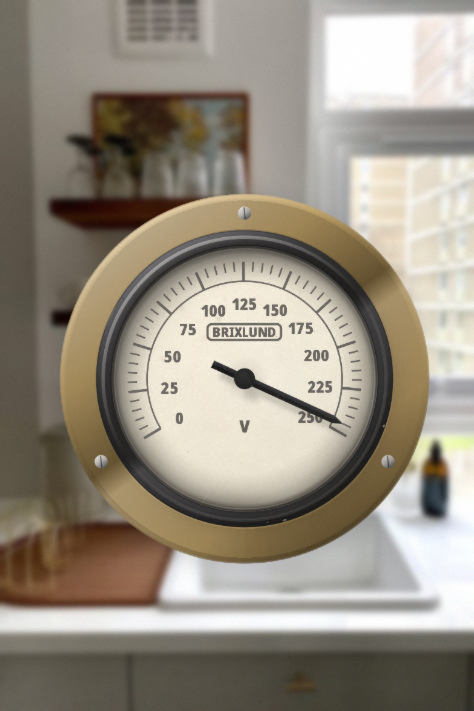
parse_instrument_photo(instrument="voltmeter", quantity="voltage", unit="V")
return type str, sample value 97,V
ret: 245,V
